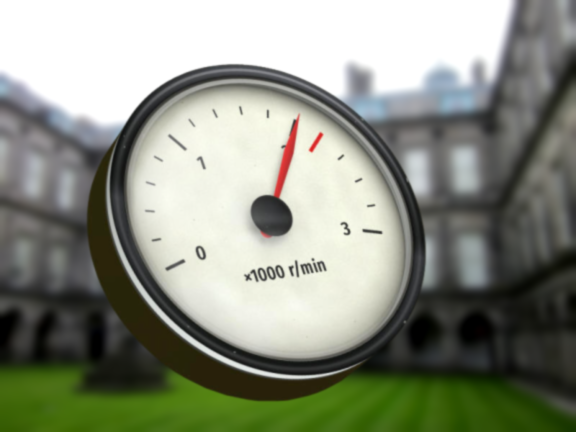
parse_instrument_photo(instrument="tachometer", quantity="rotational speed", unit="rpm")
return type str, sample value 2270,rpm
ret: 2000,rpm
